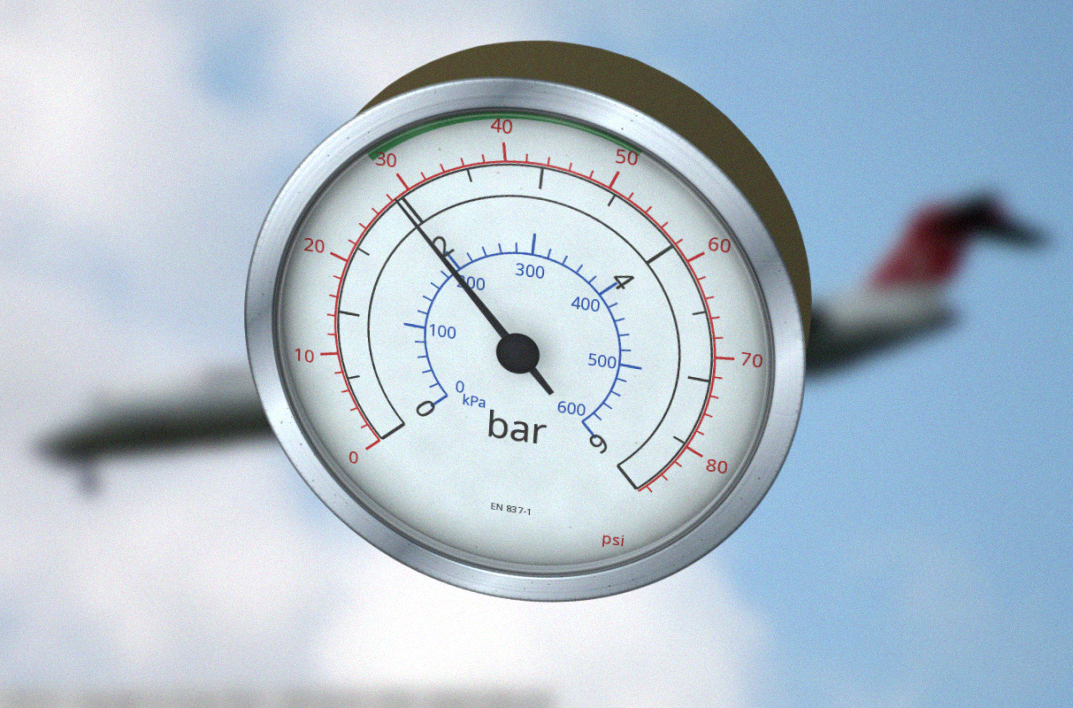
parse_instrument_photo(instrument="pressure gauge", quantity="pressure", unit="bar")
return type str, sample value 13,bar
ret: 2,bar
